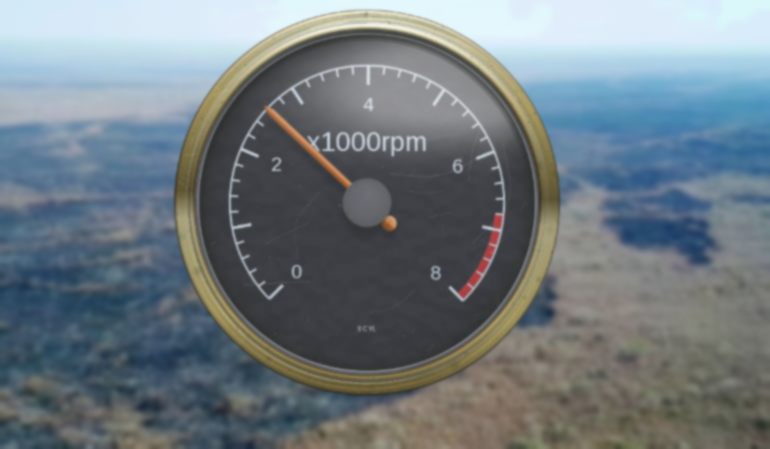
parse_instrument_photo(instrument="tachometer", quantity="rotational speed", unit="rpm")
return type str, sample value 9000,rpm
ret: 2600,rpm
